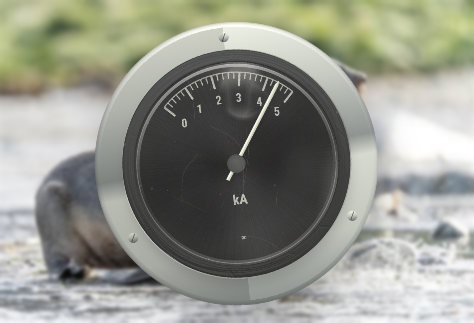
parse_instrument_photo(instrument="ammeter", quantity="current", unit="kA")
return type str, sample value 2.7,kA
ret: 4.4,kA
